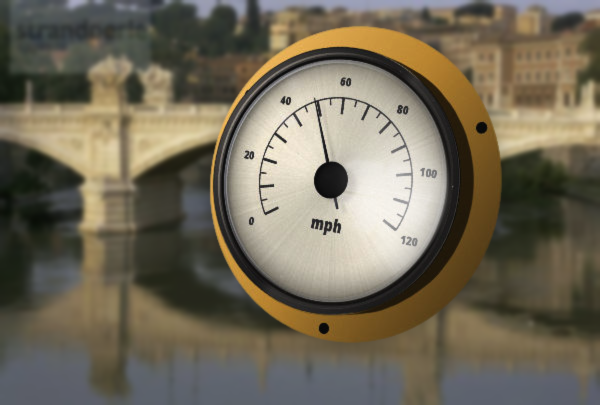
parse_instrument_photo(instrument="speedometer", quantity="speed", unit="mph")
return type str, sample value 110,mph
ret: 50,mph
